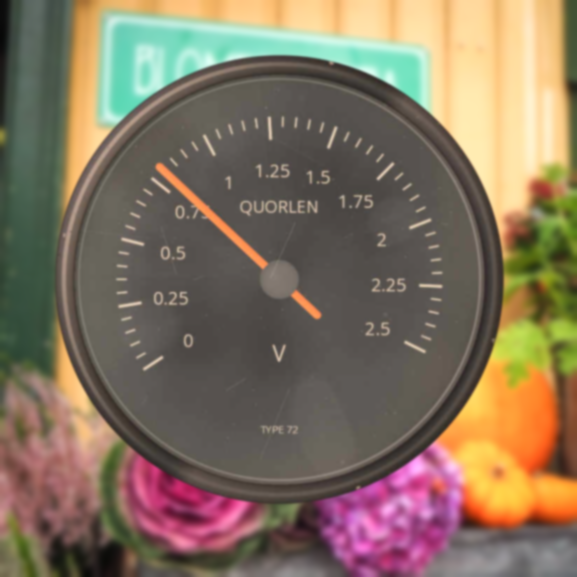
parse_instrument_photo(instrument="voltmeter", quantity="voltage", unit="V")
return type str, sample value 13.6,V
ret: 0.8,V
